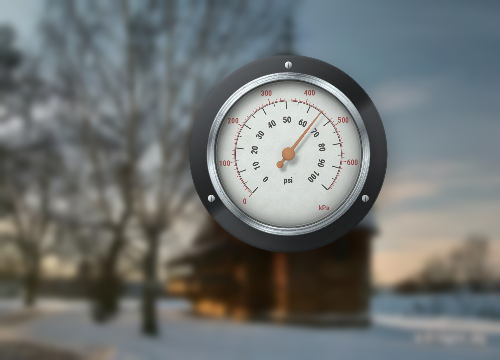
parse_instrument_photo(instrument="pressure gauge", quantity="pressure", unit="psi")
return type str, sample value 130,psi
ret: 65,psi
